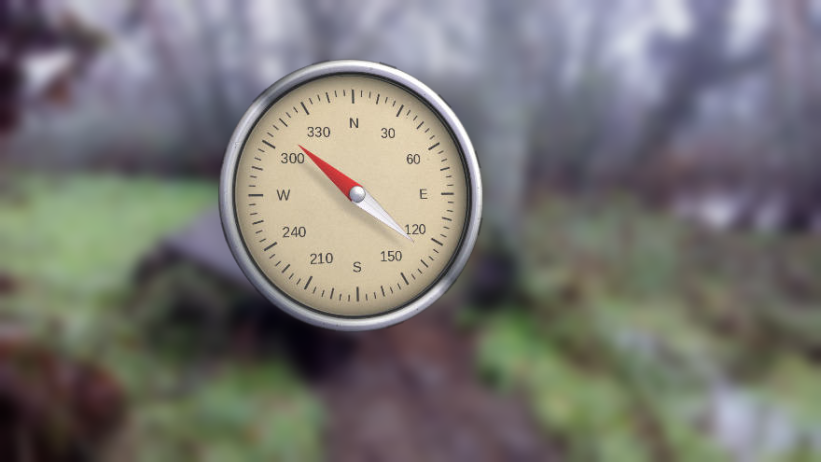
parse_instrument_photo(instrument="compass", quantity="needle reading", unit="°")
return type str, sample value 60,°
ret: 310,°
